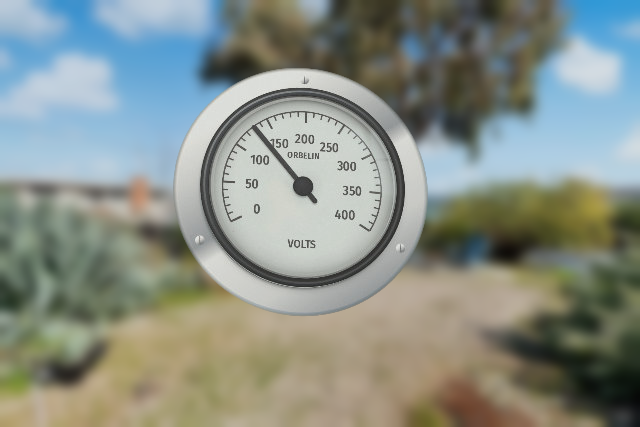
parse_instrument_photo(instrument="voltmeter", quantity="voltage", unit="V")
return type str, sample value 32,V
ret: 130,V
